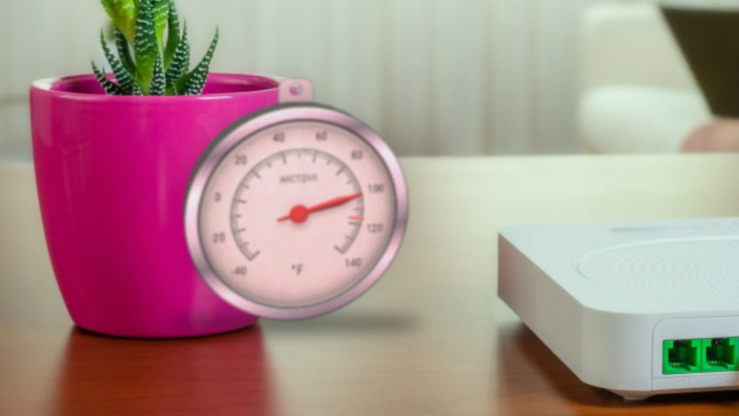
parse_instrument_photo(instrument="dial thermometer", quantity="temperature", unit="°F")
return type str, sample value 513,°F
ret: 100,°F
